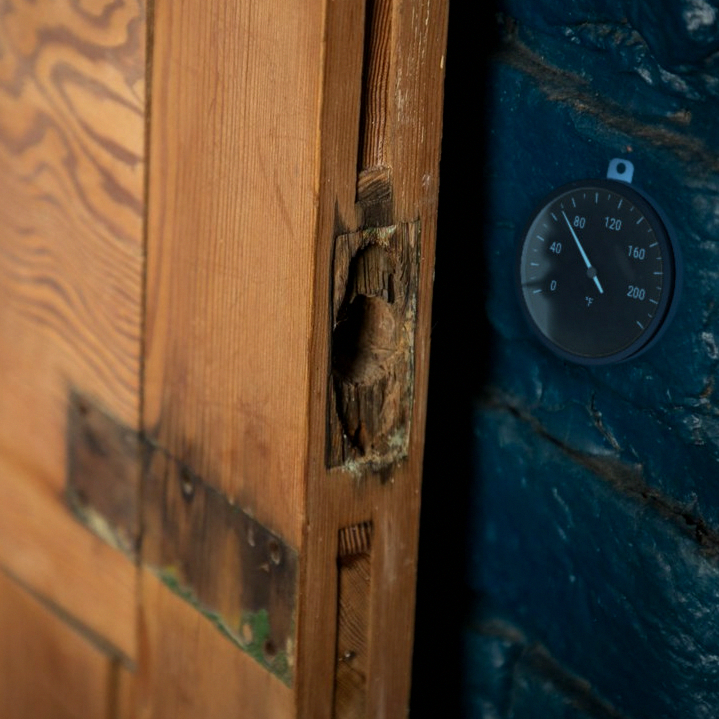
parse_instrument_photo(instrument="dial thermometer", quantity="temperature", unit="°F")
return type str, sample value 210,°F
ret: 70,°F
